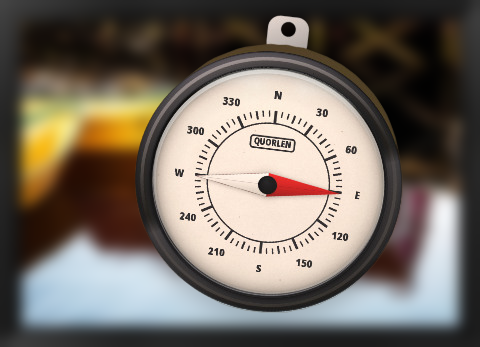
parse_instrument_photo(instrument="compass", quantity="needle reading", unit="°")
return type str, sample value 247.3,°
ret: 90,°
